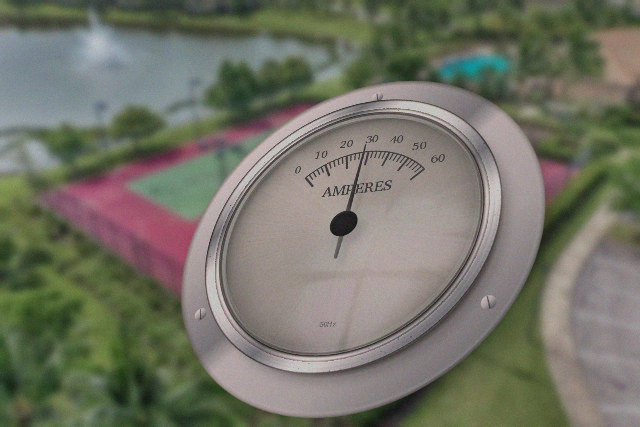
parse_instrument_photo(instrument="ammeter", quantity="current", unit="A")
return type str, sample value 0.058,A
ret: 30,A
